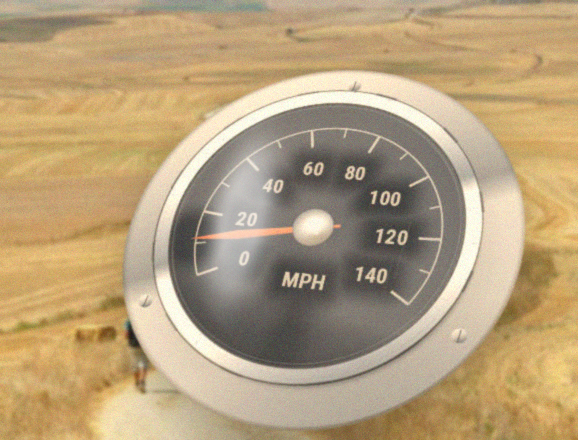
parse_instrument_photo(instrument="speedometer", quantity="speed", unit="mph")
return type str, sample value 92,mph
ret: 10,mph
